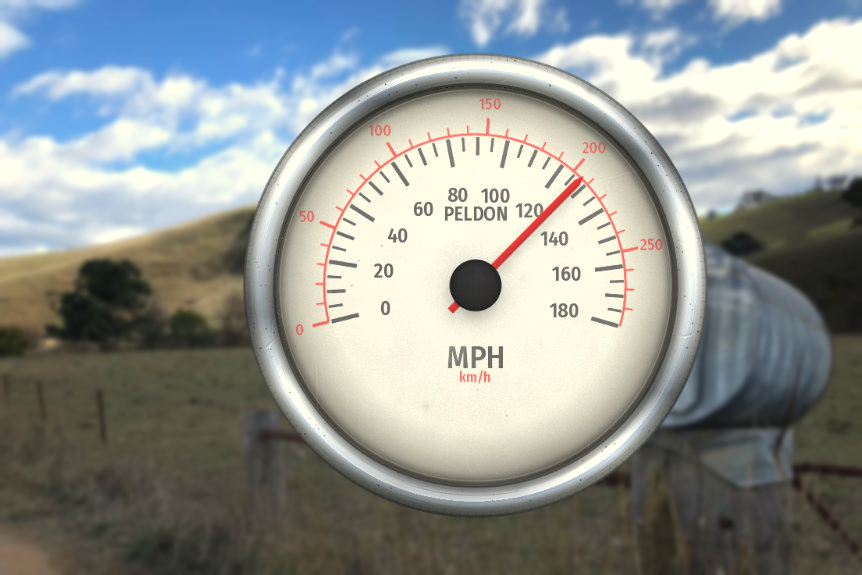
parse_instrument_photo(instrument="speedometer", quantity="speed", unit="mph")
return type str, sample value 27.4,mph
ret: 127.5,mph
